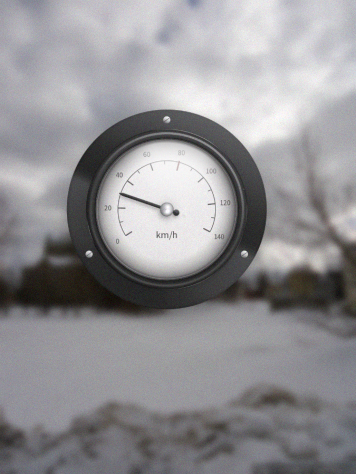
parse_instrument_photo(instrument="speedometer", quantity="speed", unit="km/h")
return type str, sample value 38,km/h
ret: 30,km/h
